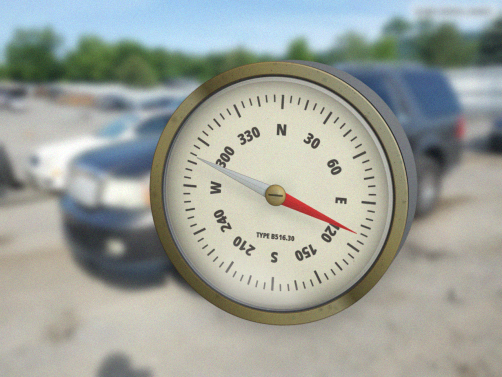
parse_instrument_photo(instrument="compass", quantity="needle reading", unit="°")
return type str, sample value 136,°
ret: 110,°
